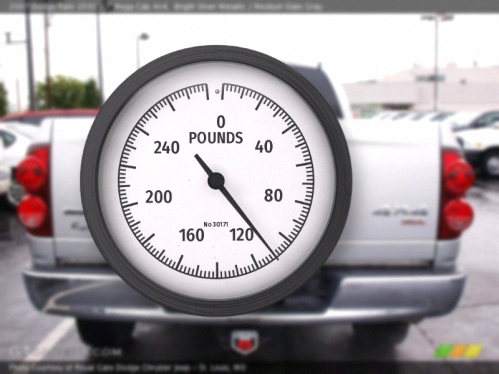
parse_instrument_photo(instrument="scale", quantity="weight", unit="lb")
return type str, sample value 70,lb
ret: 110,lb
